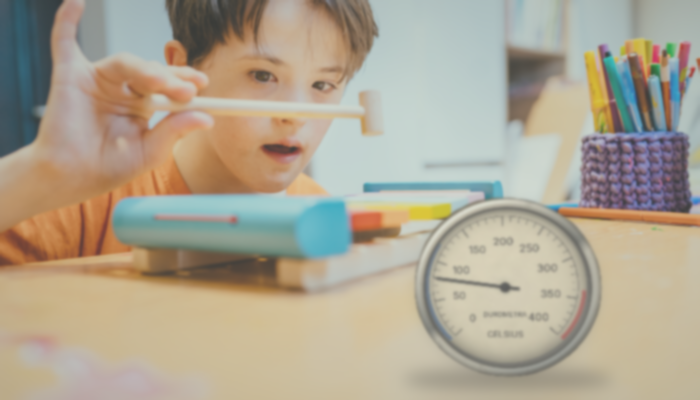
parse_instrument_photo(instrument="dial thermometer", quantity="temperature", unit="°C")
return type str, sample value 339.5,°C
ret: 80,°C
